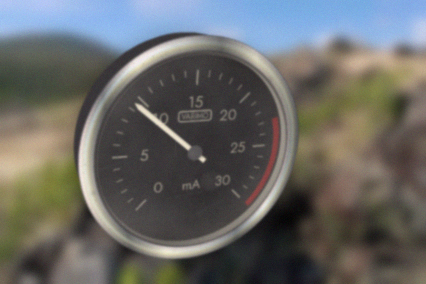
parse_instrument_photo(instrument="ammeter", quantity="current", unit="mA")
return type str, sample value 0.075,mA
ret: 9.5,mA
